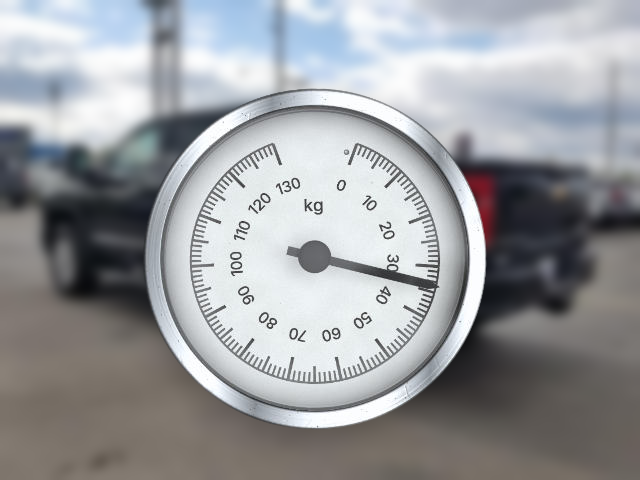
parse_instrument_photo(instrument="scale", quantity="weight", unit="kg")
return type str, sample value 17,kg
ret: 34,kg
